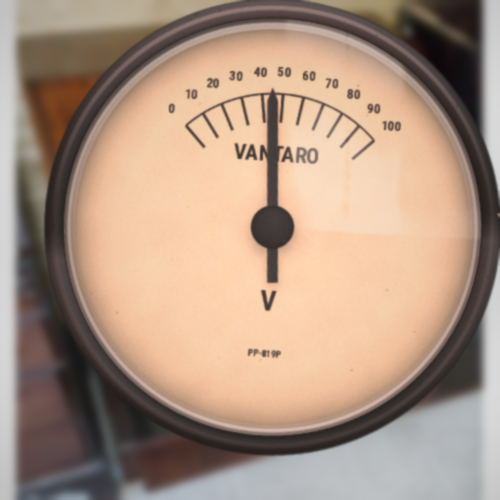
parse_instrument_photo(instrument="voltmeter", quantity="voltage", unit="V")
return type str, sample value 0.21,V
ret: 45,V
